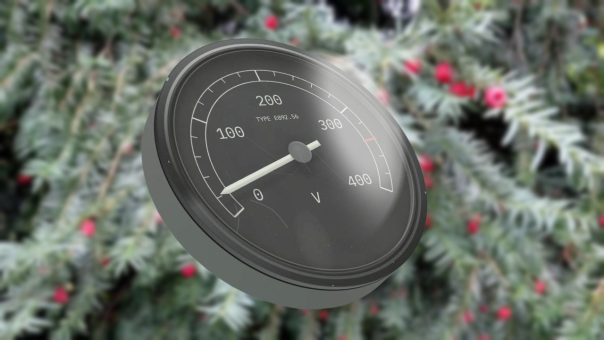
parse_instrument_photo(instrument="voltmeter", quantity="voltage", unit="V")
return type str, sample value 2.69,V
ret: 20,V
